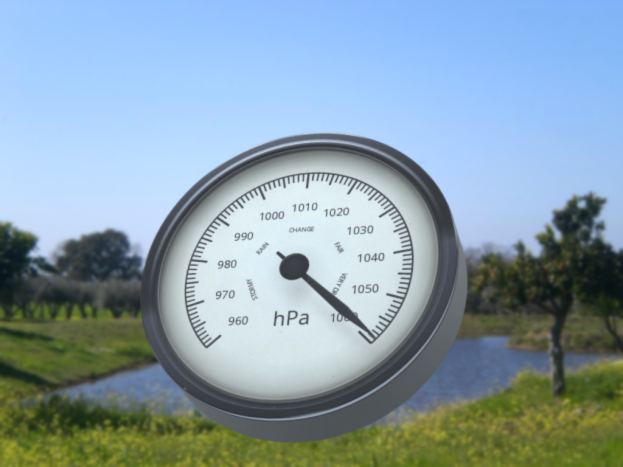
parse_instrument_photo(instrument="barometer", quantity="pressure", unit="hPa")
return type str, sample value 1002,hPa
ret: 1059,hPa
